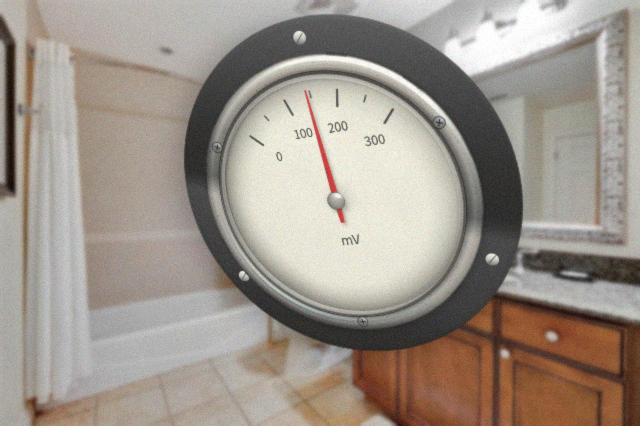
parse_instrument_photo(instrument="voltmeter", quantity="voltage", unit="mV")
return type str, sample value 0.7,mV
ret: 150,mV
